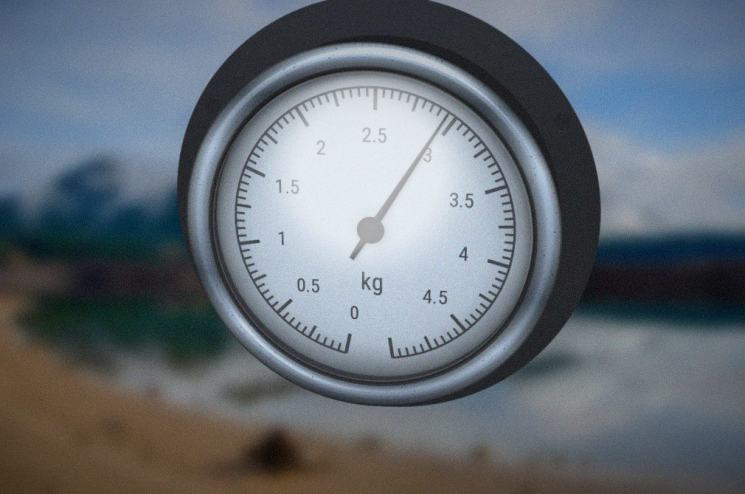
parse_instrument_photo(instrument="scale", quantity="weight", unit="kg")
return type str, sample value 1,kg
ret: 2.95,kg
